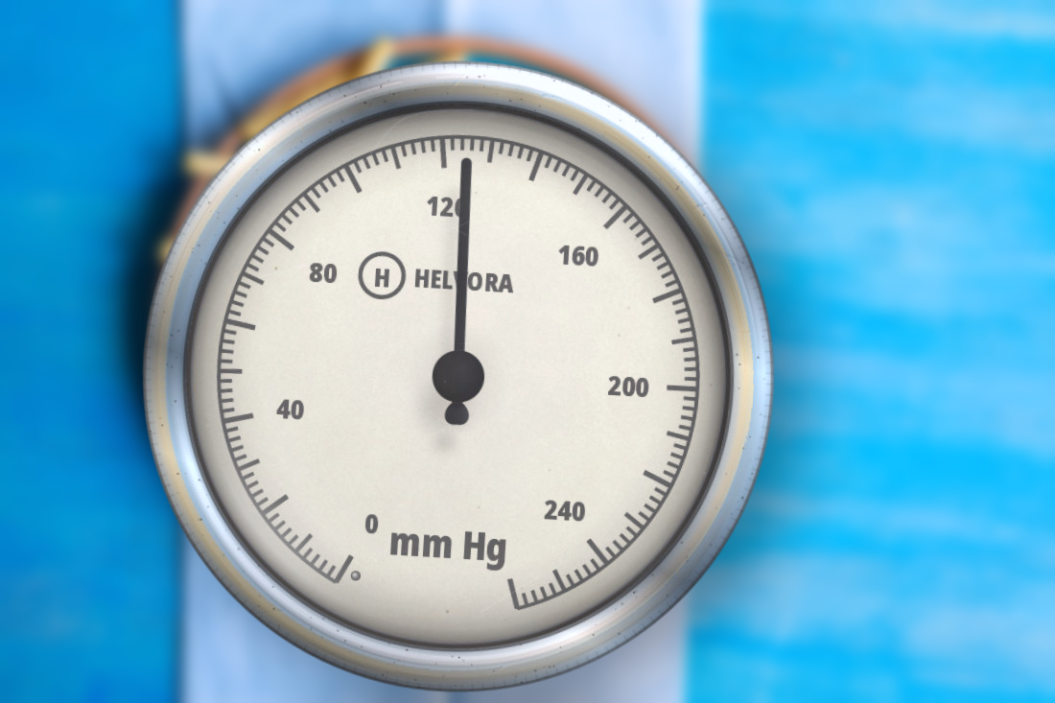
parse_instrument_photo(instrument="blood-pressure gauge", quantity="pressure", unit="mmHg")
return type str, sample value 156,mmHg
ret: 125,mmHg
